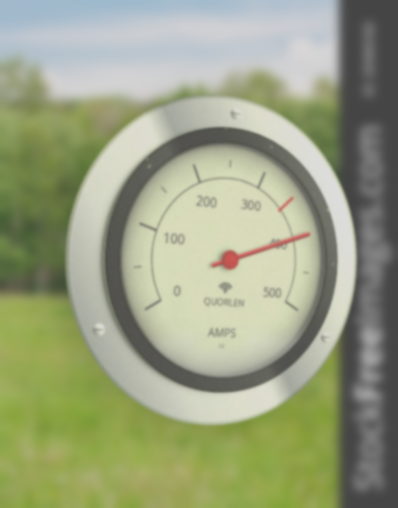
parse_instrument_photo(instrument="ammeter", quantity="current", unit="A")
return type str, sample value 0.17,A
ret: 400,A
